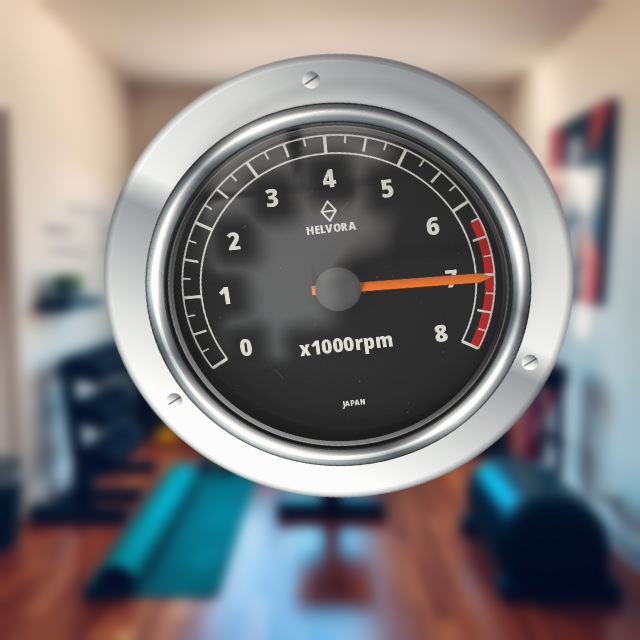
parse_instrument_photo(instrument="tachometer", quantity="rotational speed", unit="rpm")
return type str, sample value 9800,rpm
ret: 7000,rpm
